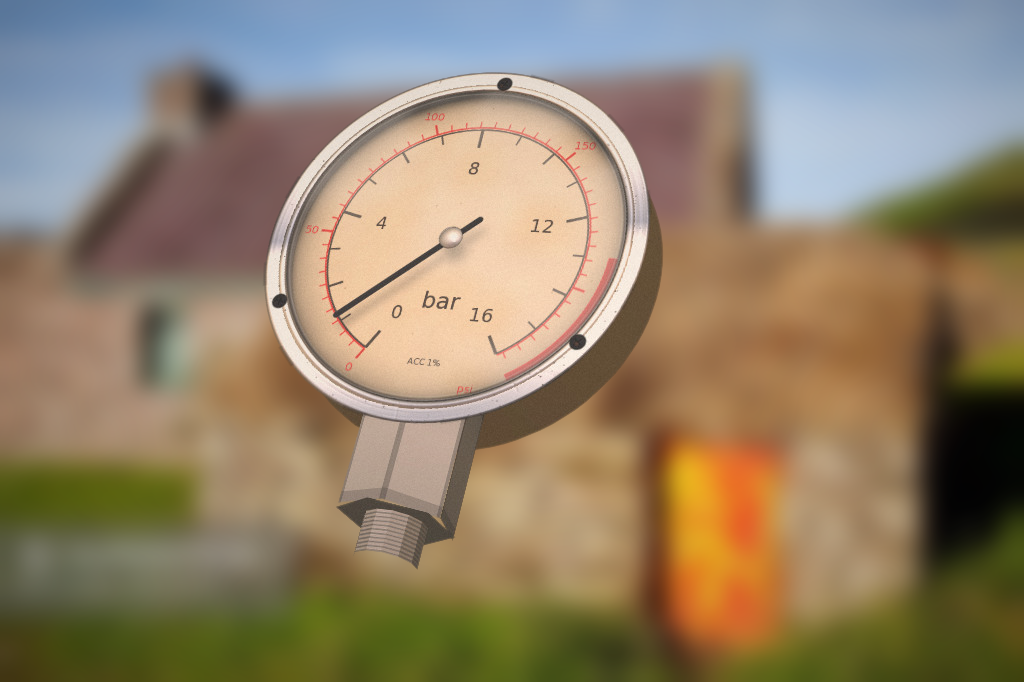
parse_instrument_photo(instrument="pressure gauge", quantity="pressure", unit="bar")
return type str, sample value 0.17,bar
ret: 1,bar
